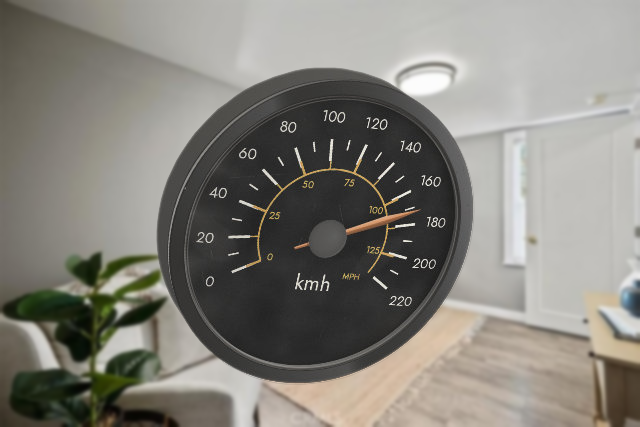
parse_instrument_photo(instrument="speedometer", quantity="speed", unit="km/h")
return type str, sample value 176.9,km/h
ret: 170,km/h
